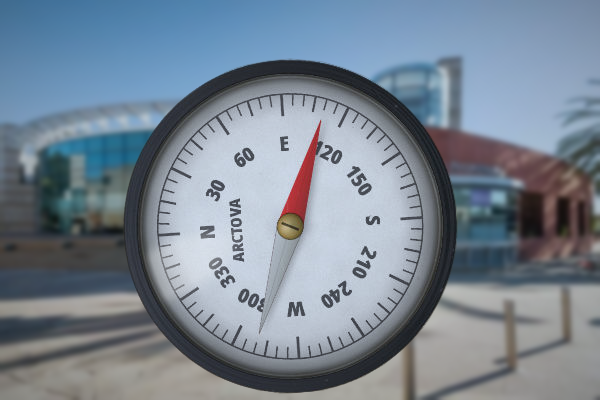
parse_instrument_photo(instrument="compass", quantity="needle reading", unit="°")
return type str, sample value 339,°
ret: 110,°
